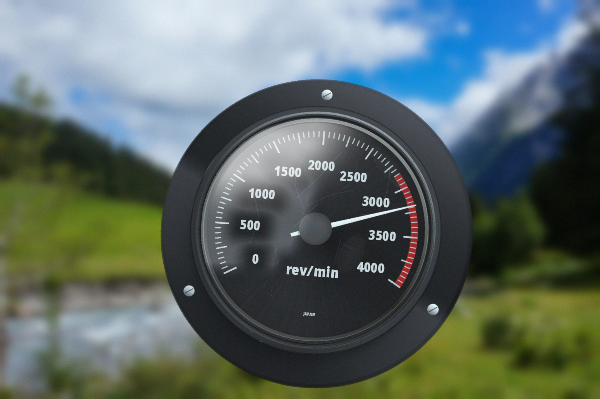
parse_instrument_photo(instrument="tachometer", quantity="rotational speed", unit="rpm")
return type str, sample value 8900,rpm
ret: 3200,rpm
